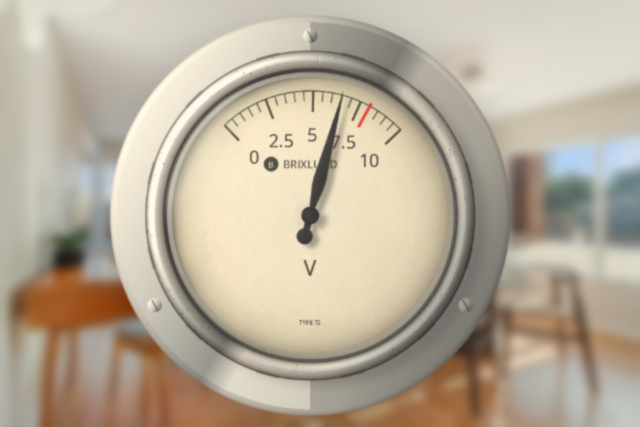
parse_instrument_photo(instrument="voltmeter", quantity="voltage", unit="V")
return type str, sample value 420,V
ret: 6.5,V
